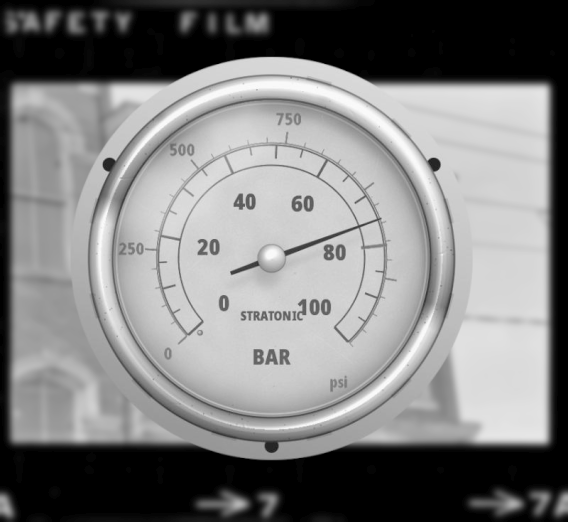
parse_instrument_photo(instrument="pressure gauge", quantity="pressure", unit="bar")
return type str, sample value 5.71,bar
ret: 75,bar
